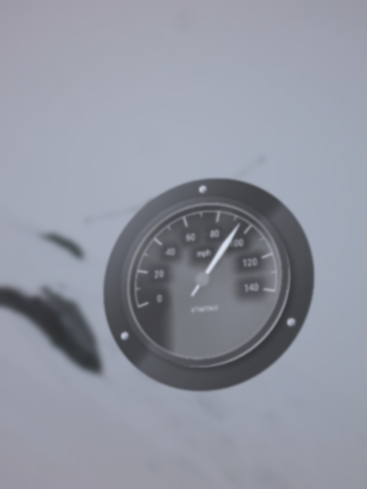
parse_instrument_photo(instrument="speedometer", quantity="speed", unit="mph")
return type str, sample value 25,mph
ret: 95,mph
